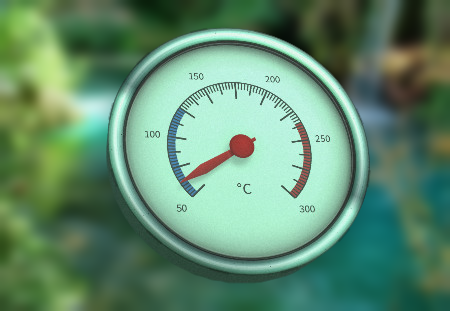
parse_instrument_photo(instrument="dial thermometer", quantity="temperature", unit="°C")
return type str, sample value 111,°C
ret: 62.5,°C
